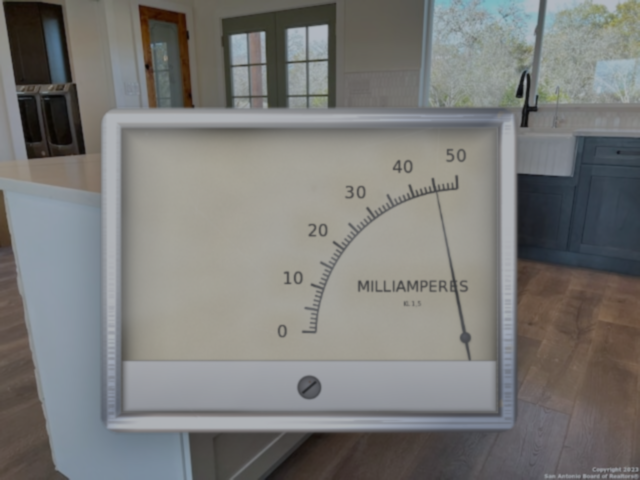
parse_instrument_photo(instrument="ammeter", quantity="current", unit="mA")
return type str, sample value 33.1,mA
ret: 45,mA
